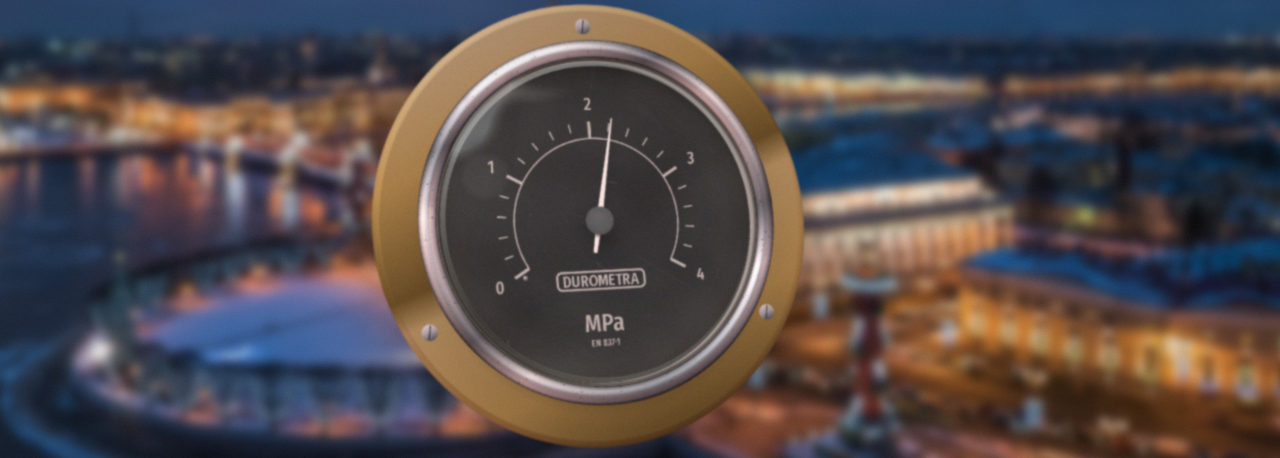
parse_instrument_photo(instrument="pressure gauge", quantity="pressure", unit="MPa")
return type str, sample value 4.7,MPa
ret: 2.2,MPa
